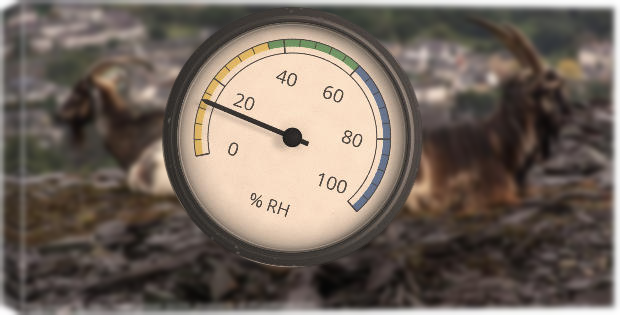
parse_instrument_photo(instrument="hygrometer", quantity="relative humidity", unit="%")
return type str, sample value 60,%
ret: 14,%
